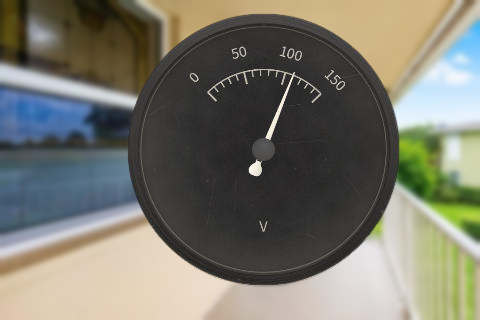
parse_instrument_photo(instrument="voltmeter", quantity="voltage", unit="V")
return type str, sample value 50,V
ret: 110,V
